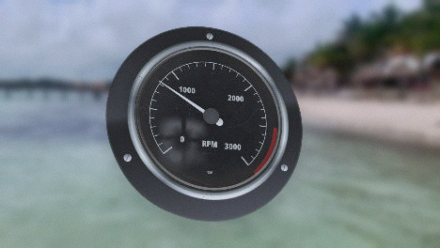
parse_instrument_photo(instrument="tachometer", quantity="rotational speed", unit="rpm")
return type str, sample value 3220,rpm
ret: 800,rpm
